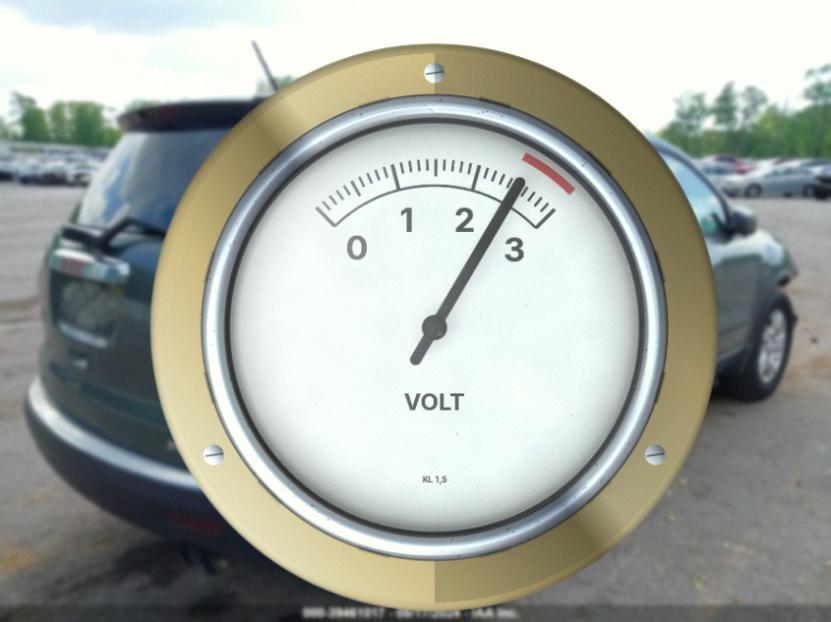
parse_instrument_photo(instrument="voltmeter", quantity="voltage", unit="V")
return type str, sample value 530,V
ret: 2.5,V
